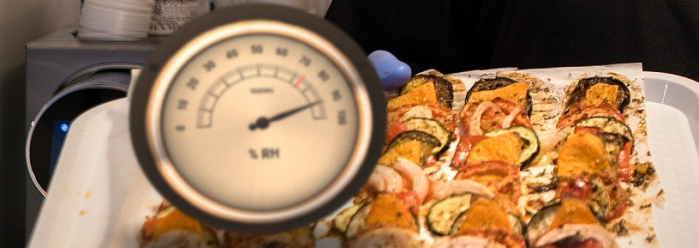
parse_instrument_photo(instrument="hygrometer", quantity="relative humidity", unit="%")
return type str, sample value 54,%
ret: 90,%
